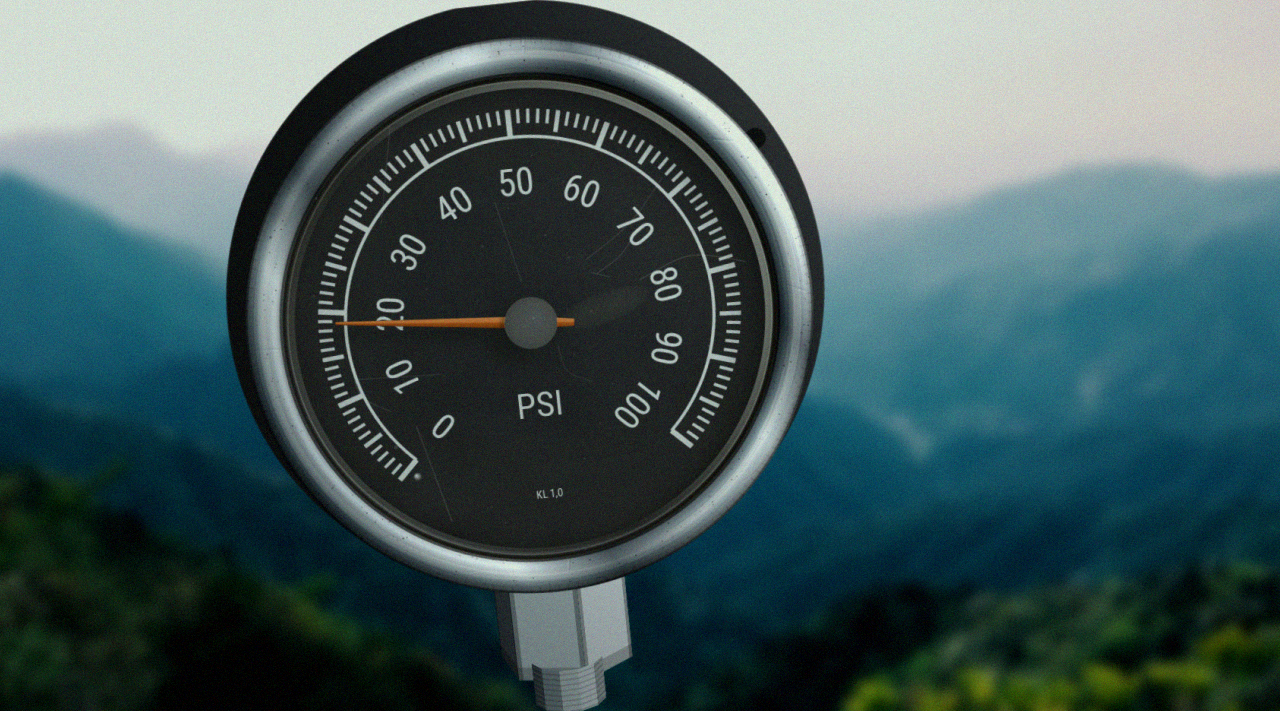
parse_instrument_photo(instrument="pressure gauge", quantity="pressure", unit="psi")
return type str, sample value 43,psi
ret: 19,psi
